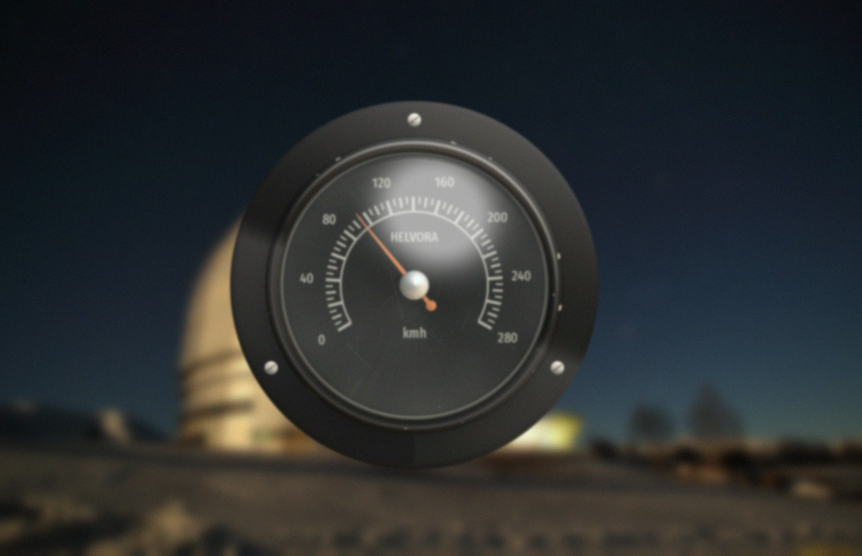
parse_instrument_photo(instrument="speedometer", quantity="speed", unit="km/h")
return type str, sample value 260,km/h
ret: 95,km/h
